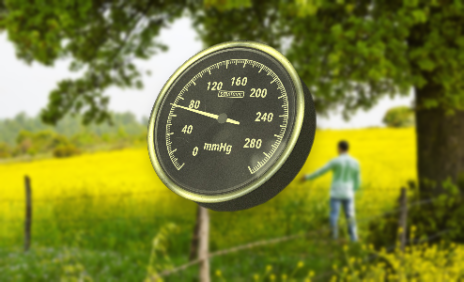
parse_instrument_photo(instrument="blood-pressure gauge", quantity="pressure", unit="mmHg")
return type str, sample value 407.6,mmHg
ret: 70,mmHg
